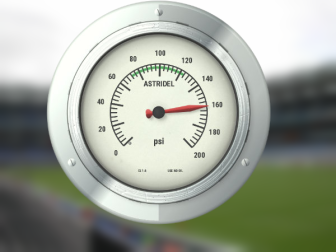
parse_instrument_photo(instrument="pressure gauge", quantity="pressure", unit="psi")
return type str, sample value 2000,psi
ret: 160,psi
